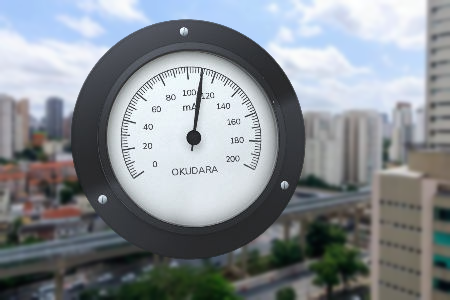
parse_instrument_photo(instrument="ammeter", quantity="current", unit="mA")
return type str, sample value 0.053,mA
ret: 110,mA
